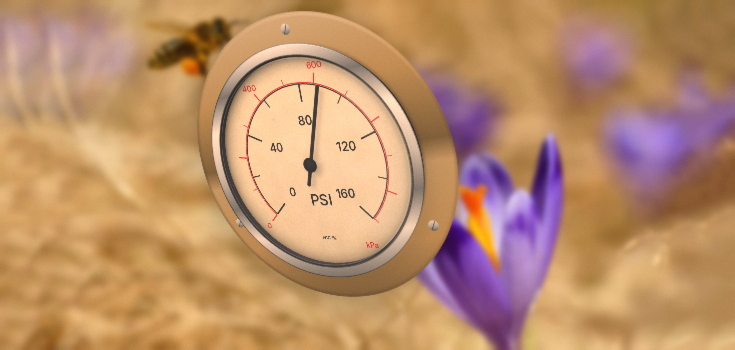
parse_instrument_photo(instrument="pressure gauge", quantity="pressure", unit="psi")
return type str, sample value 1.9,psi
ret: 90,psi
